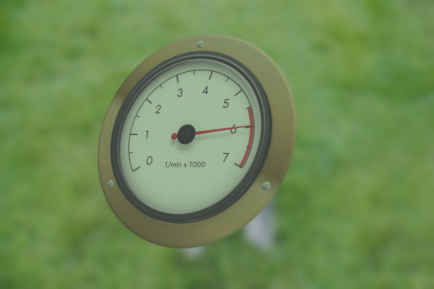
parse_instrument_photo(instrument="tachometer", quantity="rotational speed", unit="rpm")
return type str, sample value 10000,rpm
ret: 6000,rpm
